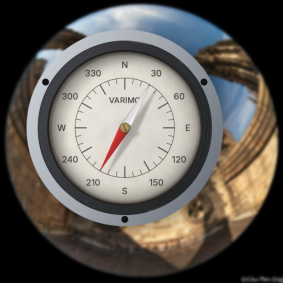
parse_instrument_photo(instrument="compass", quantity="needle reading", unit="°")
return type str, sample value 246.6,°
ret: 210,°
